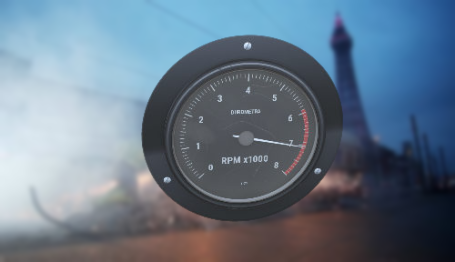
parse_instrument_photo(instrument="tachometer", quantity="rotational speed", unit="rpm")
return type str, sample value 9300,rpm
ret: 7000,rpm
